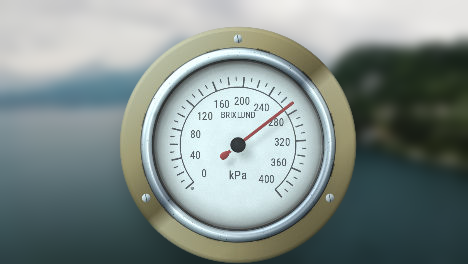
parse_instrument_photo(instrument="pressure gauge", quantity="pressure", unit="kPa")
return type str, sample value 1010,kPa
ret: 270,kPa
